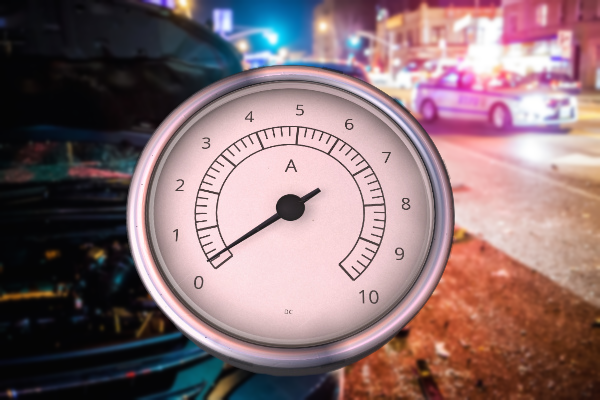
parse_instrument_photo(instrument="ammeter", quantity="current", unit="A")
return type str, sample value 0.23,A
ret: 0.2,A
